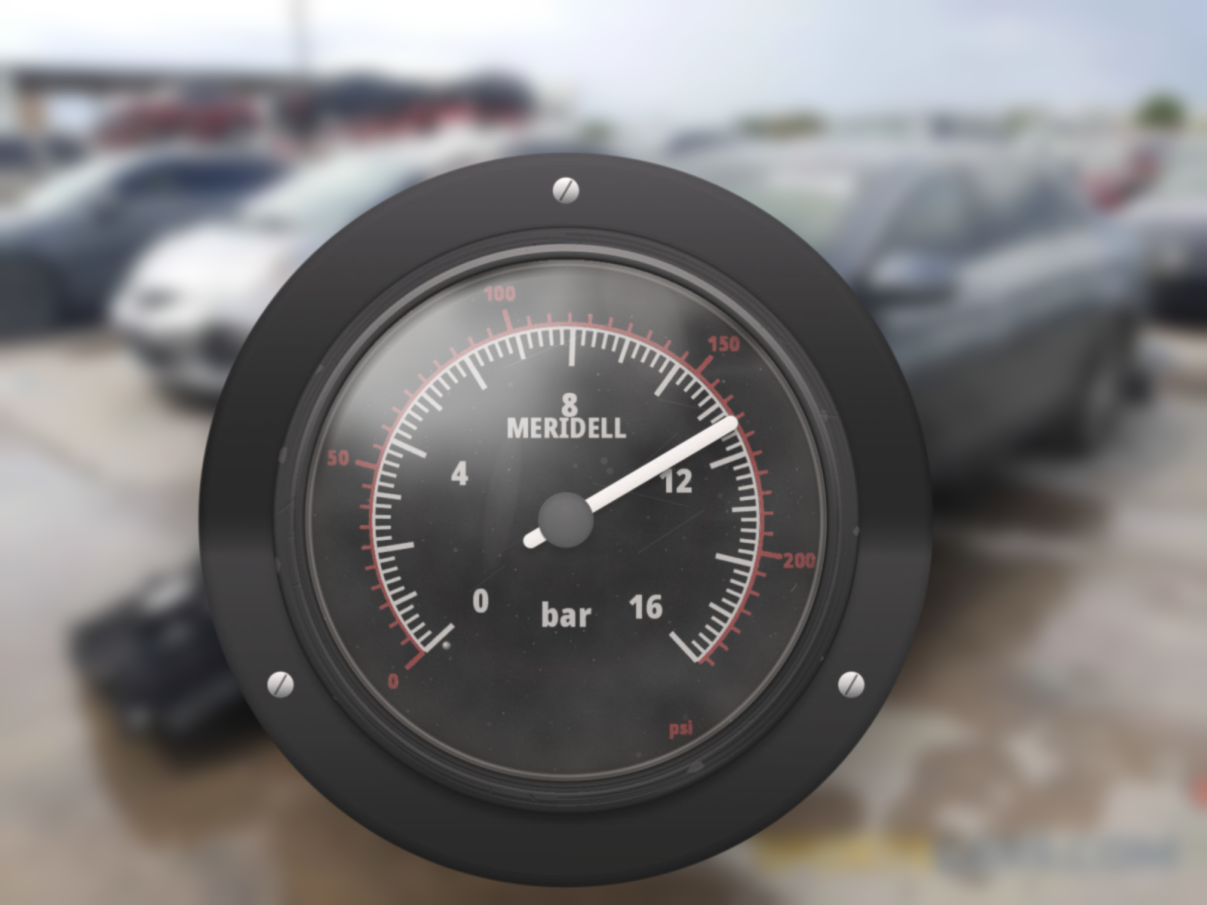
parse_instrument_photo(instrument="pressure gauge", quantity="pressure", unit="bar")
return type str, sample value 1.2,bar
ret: 11.4,bar
